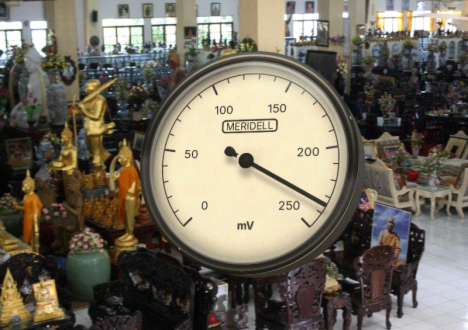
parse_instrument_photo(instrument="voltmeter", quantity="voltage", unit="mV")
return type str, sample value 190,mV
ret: 235,mV
